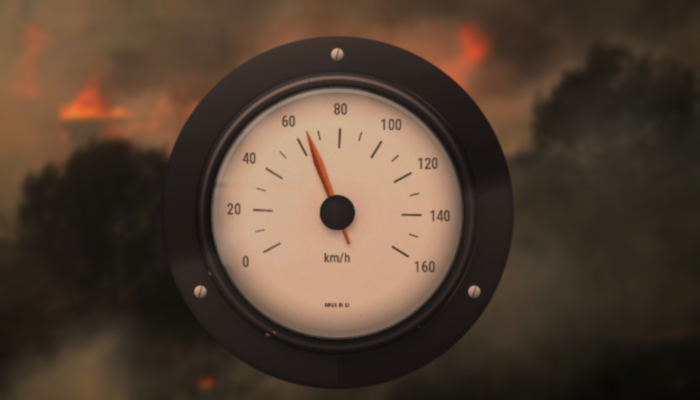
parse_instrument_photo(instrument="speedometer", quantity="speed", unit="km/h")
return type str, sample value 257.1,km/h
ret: 65,km/h
